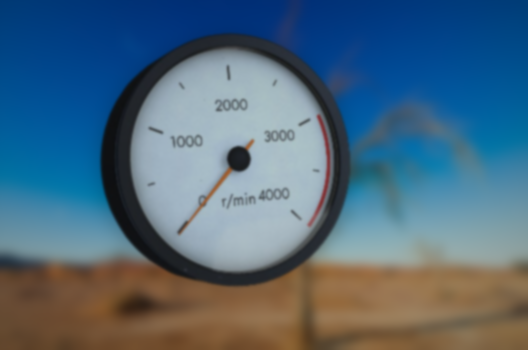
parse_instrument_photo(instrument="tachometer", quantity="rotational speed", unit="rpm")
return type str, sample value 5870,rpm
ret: 0,rpm
